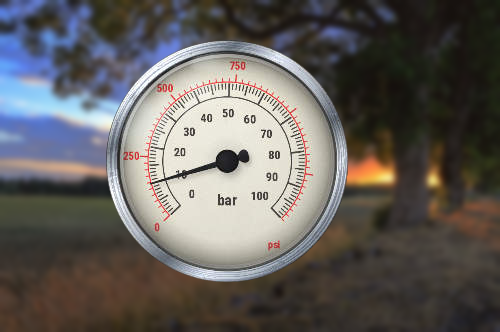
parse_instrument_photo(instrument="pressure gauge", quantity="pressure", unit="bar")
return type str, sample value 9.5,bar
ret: 10,bar
